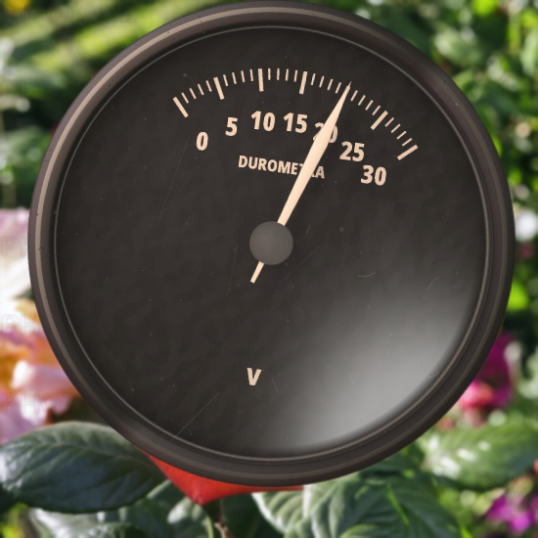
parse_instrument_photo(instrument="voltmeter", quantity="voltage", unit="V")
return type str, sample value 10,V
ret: 20,V
